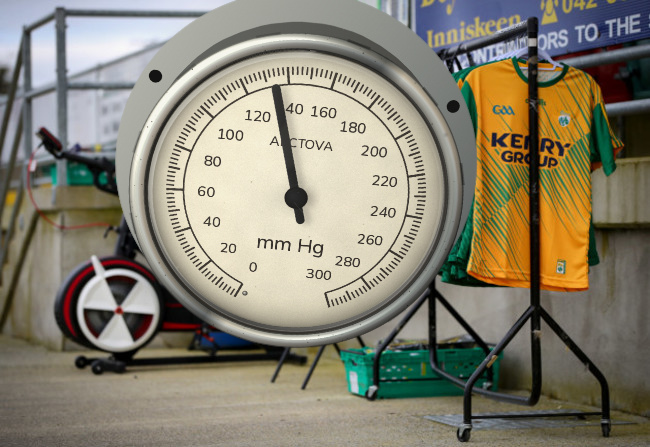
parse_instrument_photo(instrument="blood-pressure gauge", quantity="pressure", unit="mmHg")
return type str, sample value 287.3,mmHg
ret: 134,mmHg
